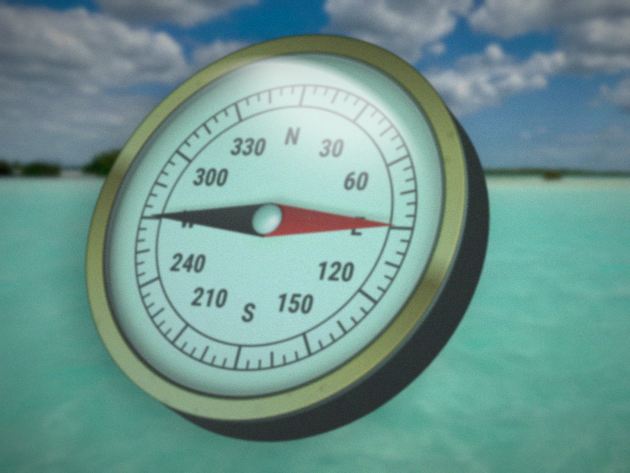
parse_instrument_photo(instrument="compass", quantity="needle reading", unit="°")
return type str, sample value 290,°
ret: 90,°
